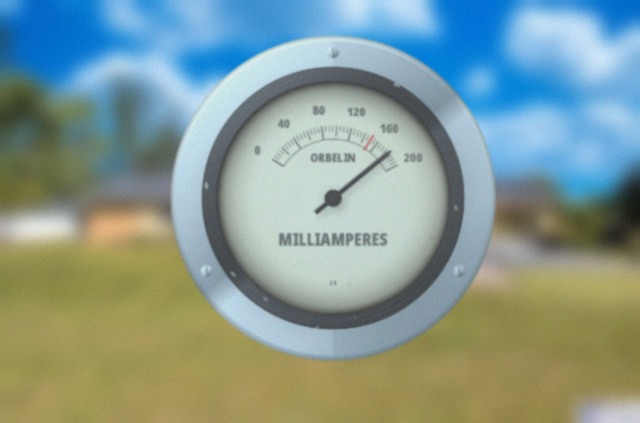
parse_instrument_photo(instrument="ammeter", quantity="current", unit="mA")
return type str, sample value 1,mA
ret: 180,mA
